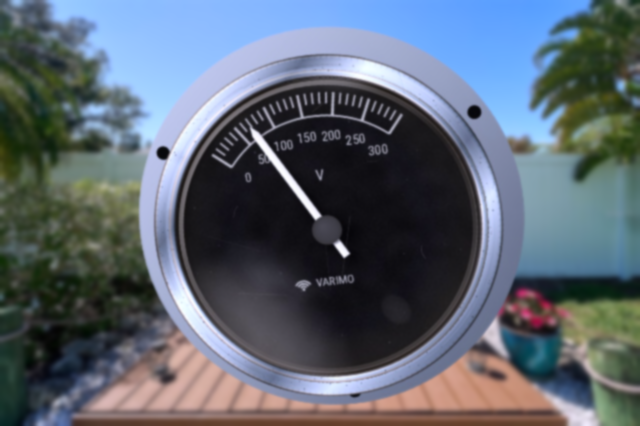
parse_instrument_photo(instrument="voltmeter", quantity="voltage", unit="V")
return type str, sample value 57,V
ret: 70,V
